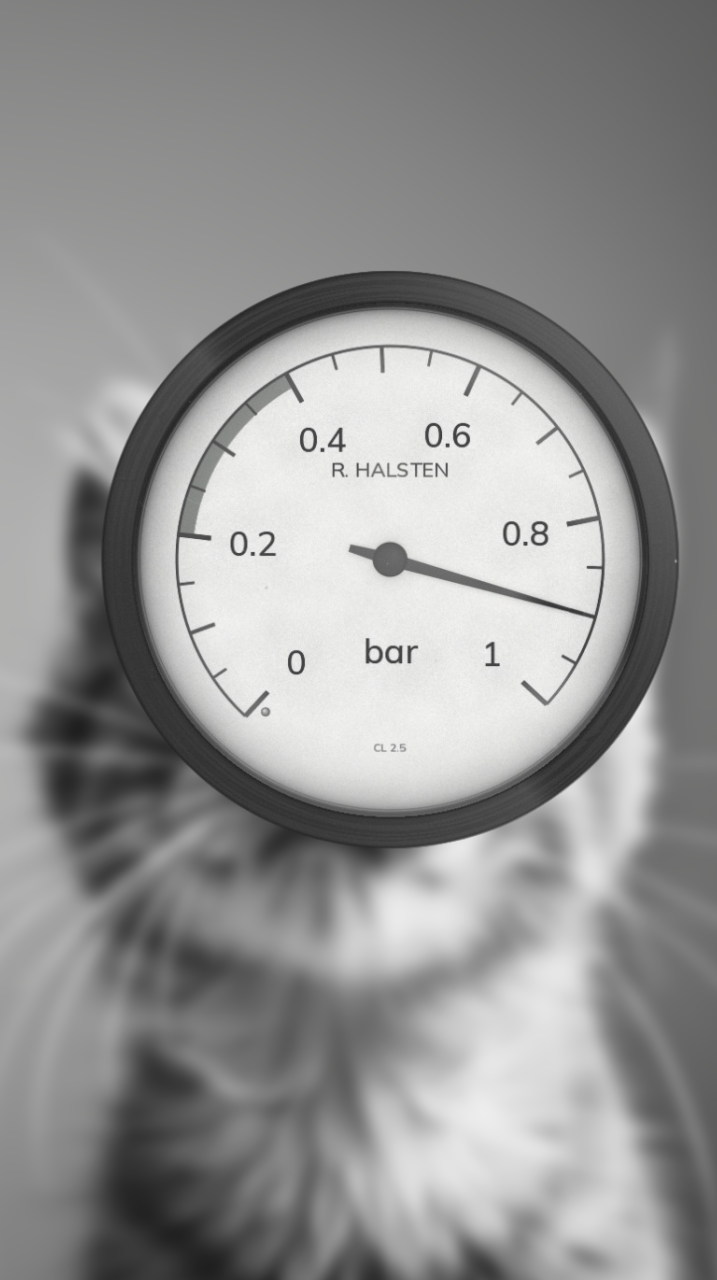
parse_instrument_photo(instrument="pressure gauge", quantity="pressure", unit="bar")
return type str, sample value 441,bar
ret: 0.9,bar
